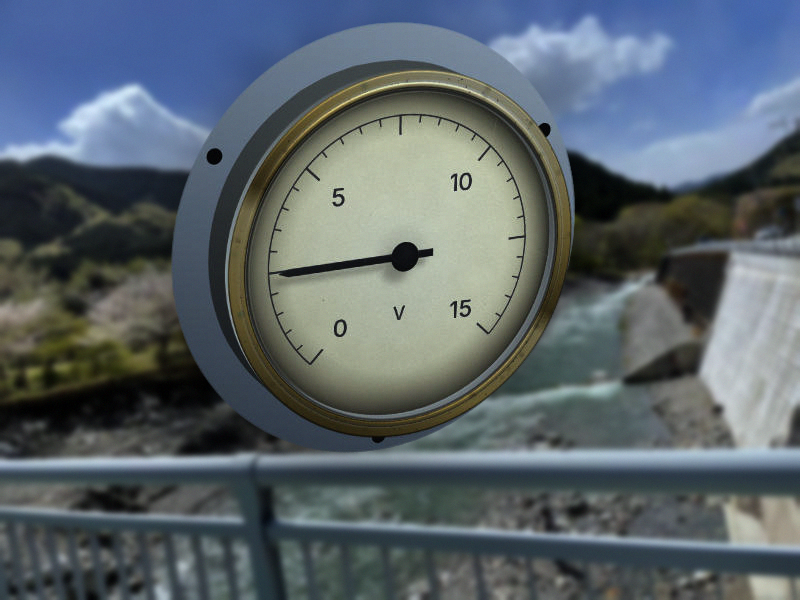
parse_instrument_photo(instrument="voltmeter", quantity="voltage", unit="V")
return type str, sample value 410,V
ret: 2.5,V
